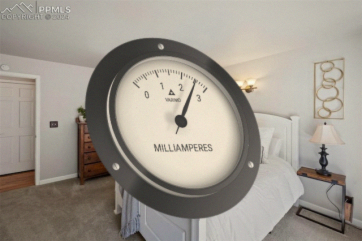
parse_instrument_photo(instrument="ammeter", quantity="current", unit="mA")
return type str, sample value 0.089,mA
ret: 2.5,mA
